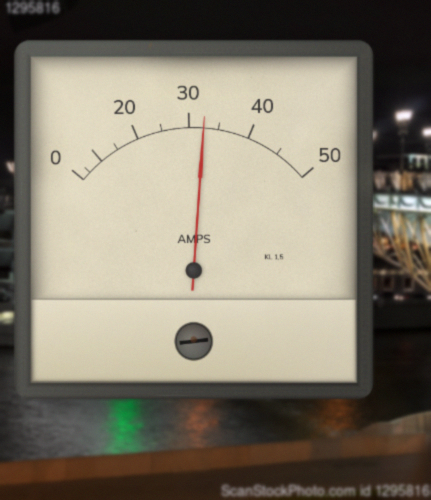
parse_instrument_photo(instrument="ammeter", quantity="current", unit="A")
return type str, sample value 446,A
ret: 32.5,A
